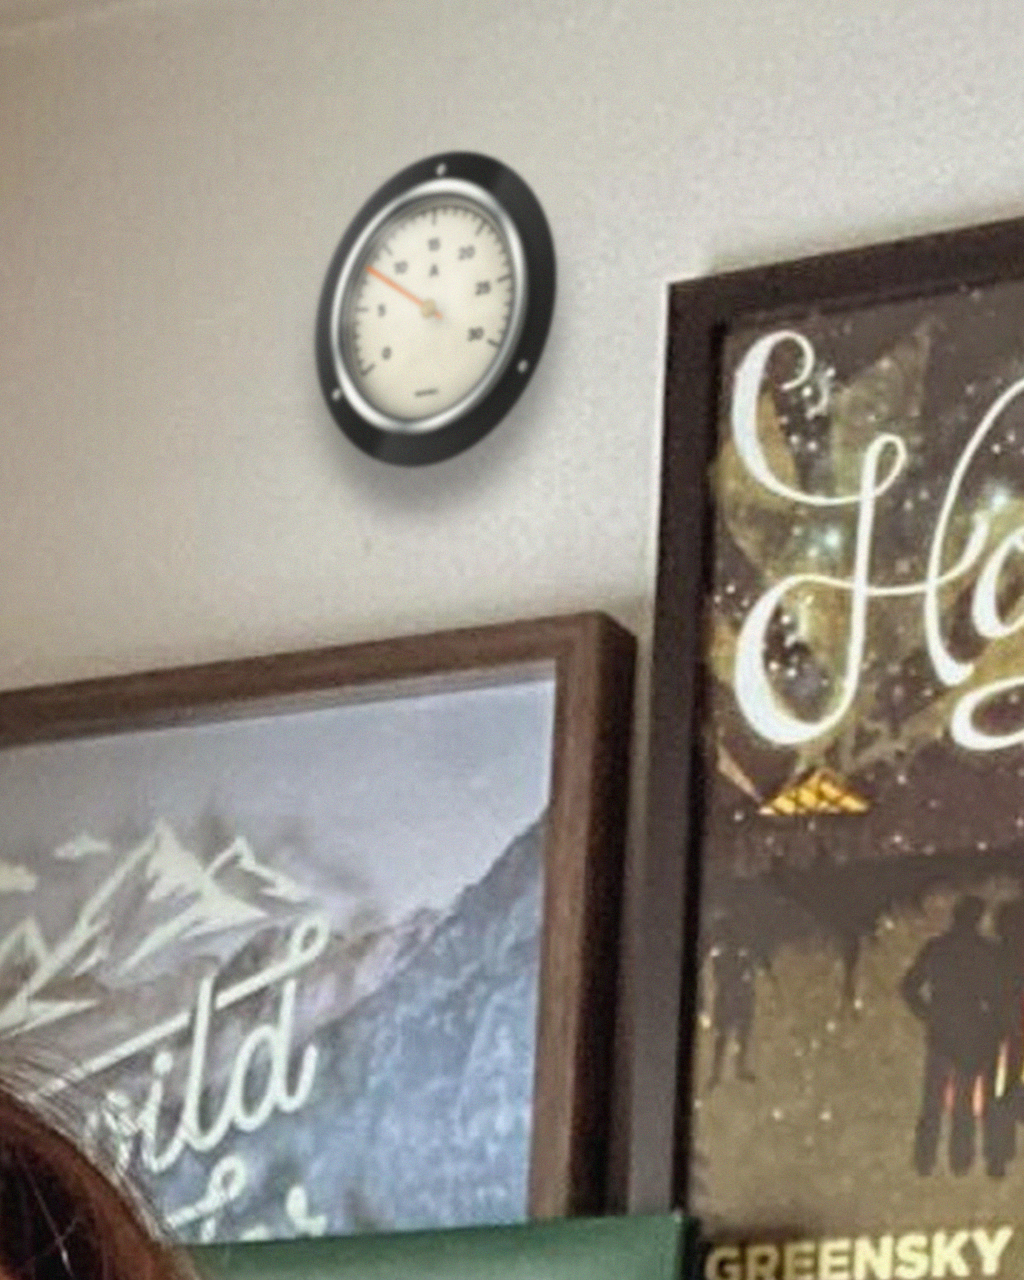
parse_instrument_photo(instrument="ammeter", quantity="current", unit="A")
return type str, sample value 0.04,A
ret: 8,A
